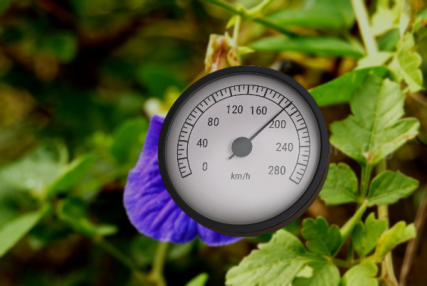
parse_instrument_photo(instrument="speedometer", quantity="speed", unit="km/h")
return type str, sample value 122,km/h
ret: 190,km/h
